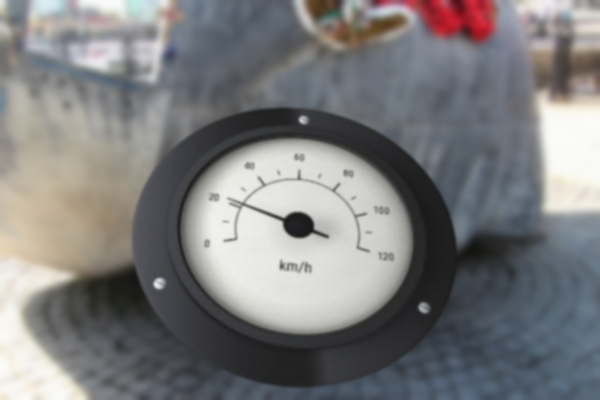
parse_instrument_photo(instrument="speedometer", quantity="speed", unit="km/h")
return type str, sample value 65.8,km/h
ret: 20,km/h
